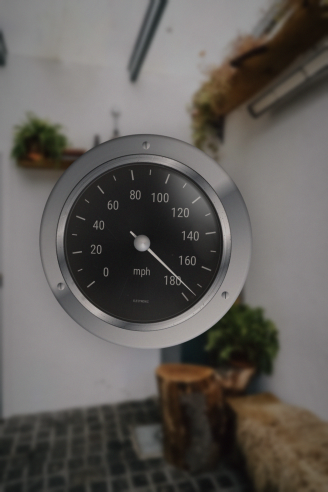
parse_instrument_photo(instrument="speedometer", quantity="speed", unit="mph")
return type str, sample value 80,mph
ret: 175,mph
